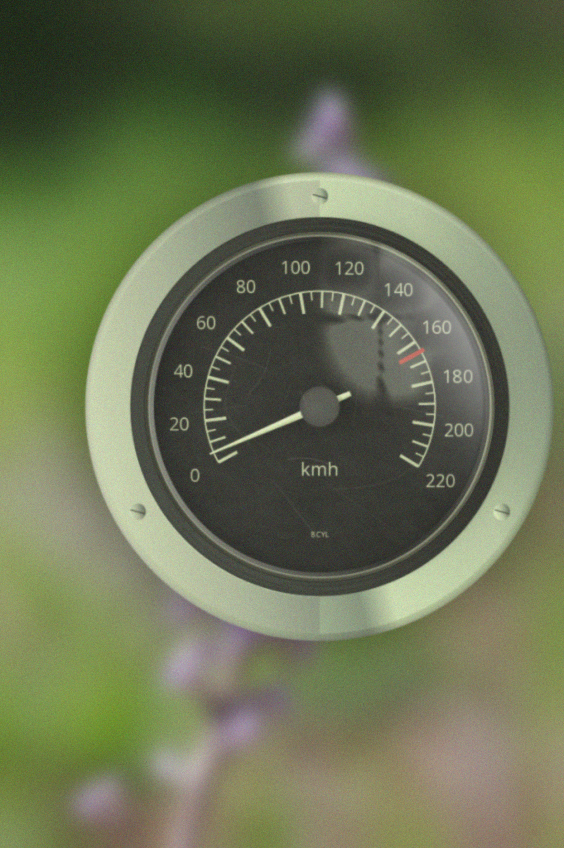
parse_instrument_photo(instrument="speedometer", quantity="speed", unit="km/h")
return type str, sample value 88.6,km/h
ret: 5,km/h
